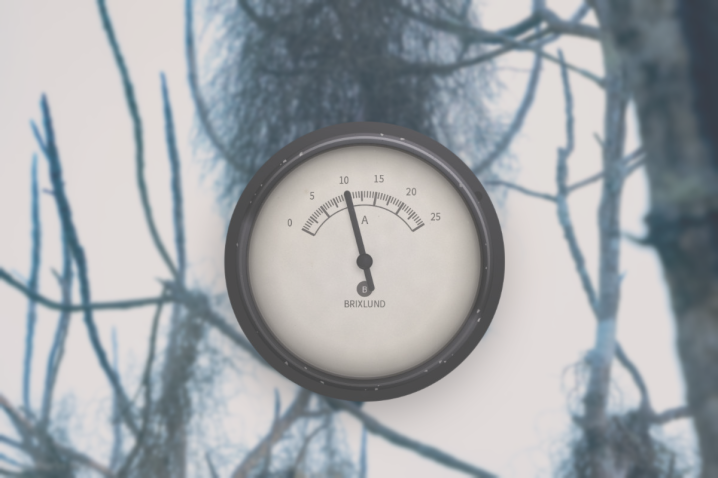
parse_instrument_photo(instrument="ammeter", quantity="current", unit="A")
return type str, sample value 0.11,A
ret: 10,A
